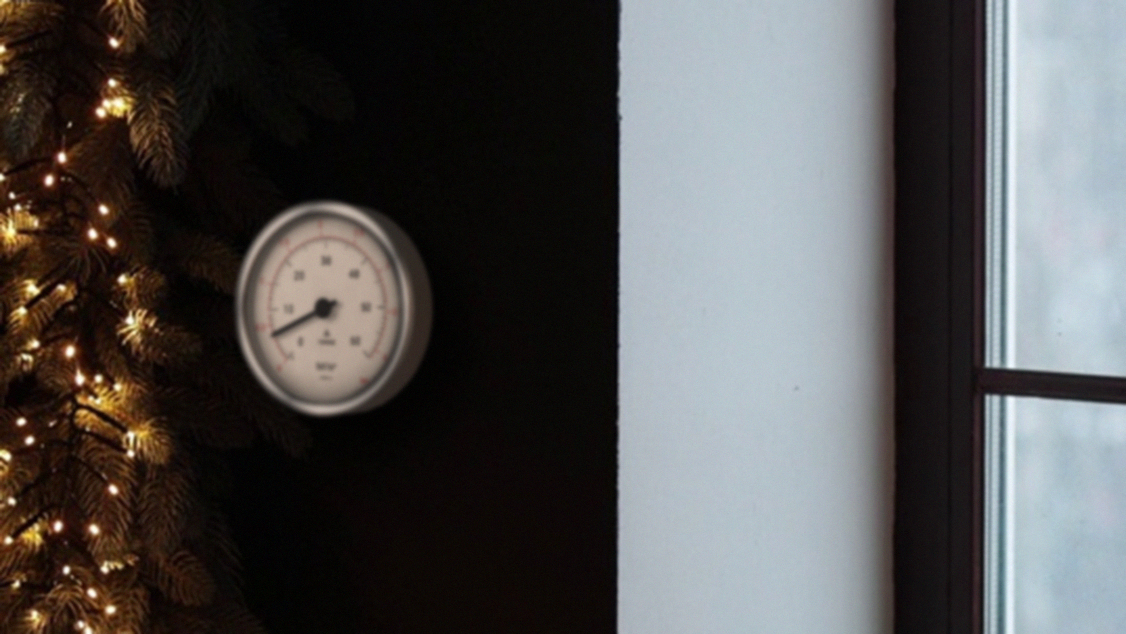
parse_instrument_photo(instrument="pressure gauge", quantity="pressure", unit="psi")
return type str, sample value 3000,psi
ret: 5,psi
